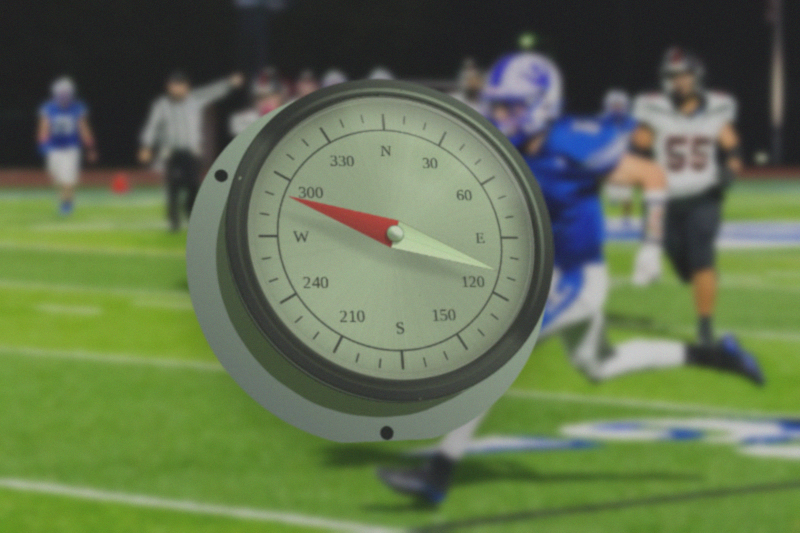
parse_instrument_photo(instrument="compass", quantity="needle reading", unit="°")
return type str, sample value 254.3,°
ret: 290,°
